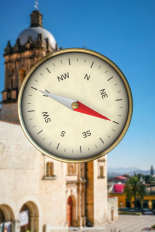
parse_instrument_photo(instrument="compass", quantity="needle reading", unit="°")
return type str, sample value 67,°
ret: 90,°
